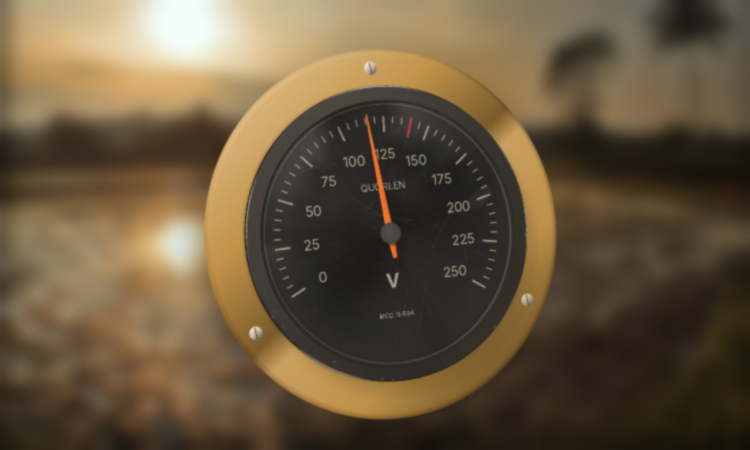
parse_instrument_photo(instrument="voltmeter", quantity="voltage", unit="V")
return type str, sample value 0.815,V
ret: 115,V
